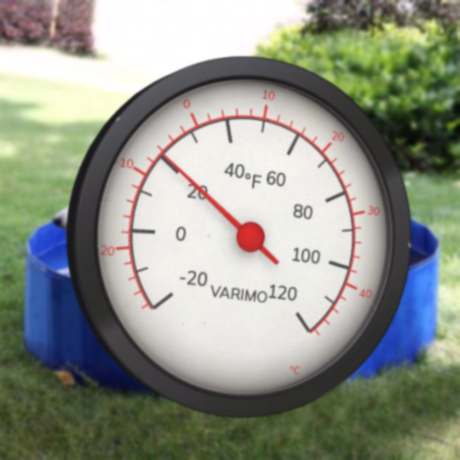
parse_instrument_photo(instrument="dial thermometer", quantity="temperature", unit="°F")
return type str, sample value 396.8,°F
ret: 20,°F
